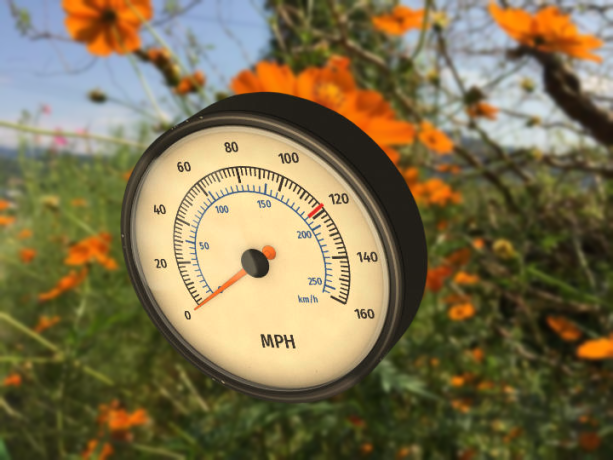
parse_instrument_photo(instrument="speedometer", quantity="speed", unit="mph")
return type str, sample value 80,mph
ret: 0,mph
